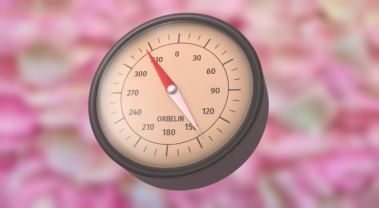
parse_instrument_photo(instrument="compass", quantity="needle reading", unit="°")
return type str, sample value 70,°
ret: 325,°
